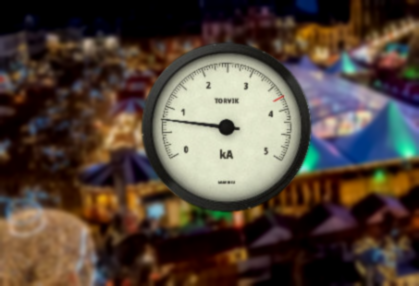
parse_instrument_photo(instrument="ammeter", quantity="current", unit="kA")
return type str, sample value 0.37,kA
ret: 0.75,kA
